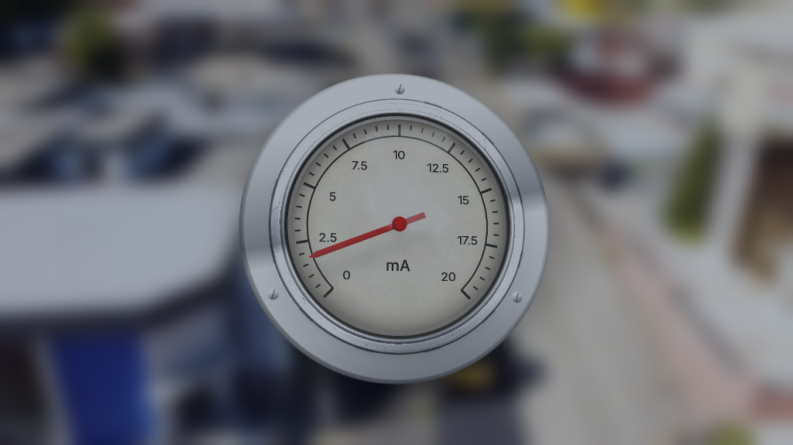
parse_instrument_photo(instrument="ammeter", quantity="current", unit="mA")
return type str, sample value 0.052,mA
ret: 1.75,mA
